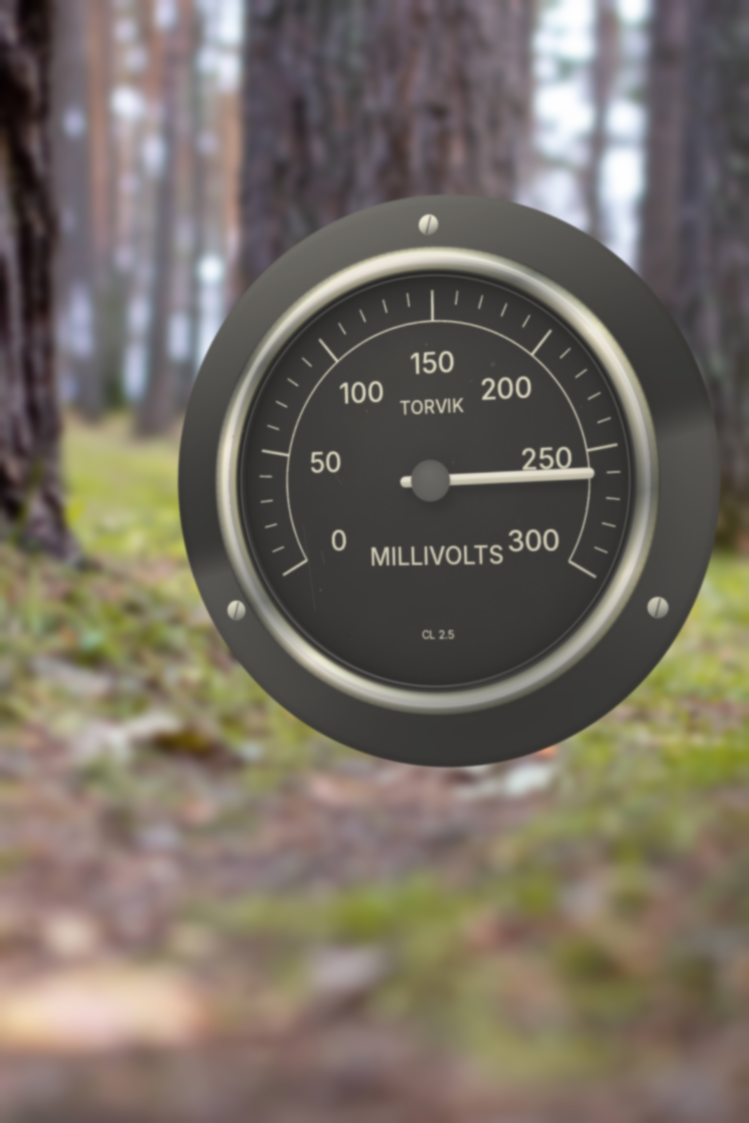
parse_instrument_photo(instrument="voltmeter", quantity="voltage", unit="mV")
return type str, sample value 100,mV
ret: 260,mV
